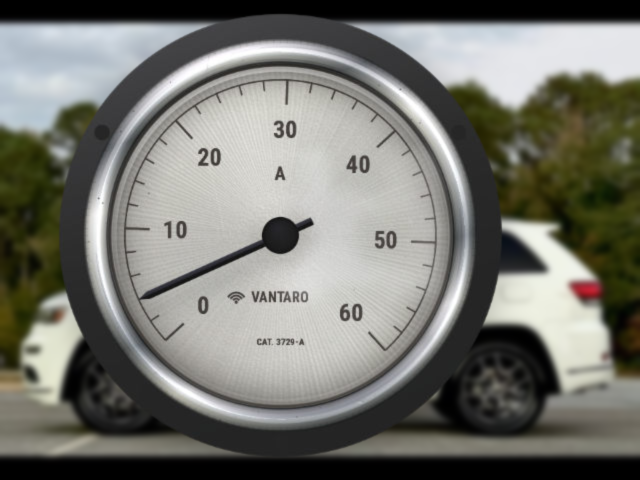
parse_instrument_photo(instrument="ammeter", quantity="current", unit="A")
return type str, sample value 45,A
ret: 4,A
